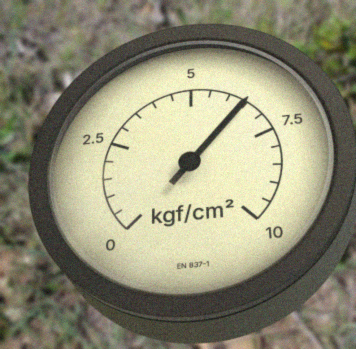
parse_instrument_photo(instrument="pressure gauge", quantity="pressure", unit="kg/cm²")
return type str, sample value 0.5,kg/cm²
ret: 6.5,kg/cm²
